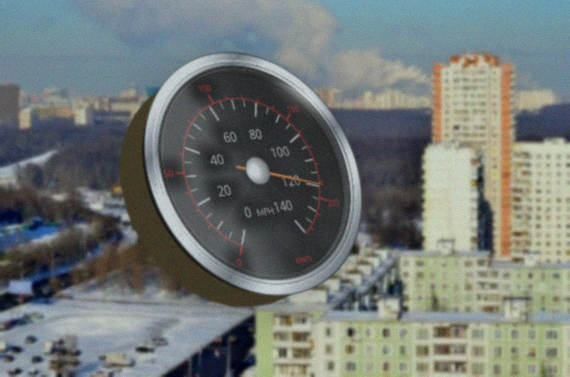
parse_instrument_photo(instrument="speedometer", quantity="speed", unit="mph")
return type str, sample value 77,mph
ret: 120,mph
